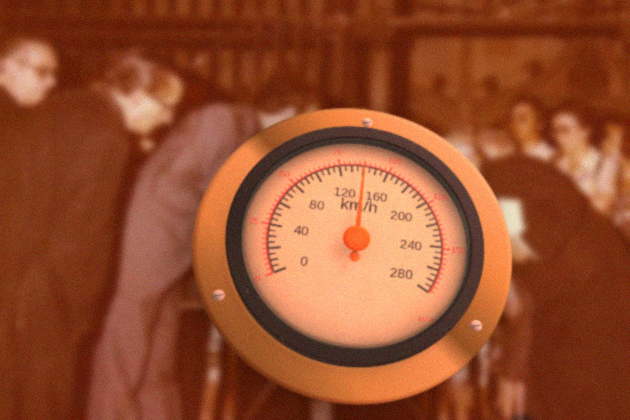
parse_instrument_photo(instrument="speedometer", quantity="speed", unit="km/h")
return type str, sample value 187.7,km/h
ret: 140,km/h
